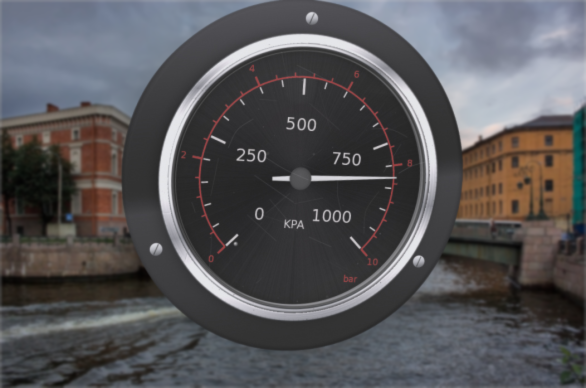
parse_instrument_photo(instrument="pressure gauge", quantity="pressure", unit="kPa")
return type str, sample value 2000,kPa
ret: 825,kPa
